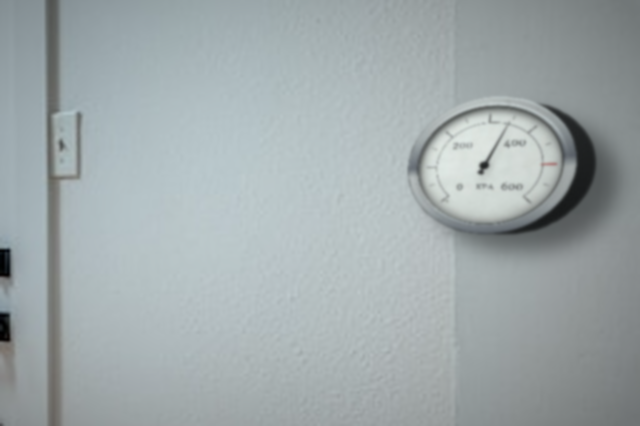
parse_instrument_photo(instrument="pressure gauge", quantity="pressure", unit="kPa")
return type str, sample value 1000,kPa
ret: 350,kPa
